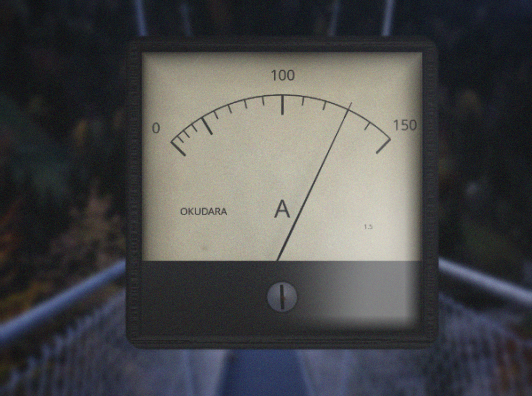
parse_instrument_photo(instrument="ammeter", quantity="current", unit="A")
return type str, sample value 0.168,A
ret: 130,A
